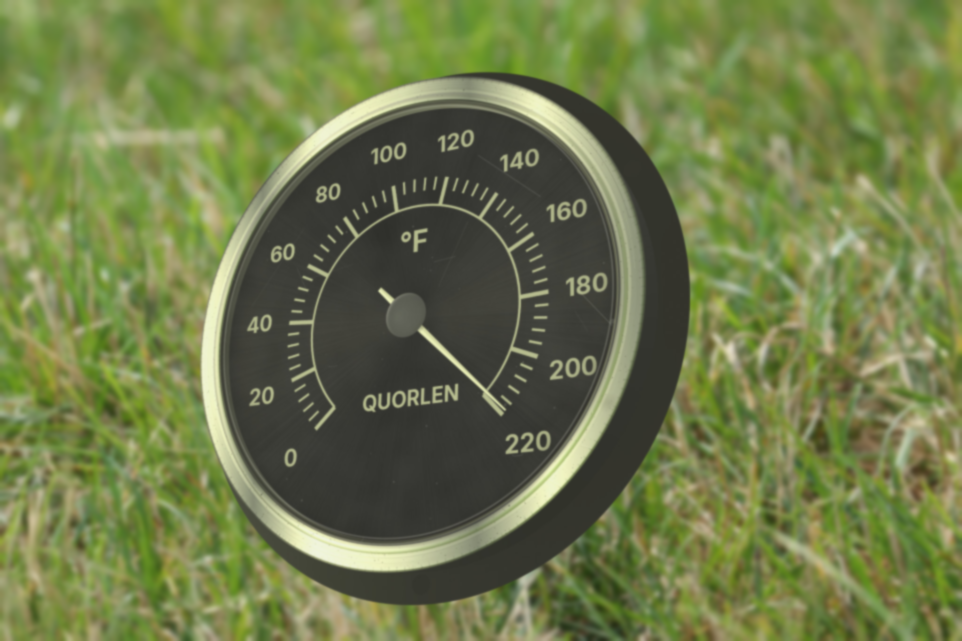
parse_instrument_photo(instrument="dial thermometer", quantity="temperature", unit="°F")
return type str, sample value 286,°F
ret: 218,°F
